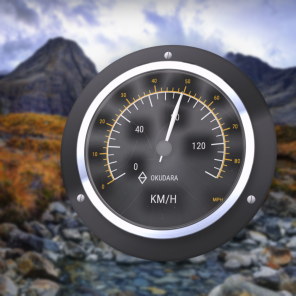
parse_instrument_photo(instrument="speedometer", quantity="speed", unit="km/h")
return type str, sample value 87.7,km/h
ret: 80,km/h
